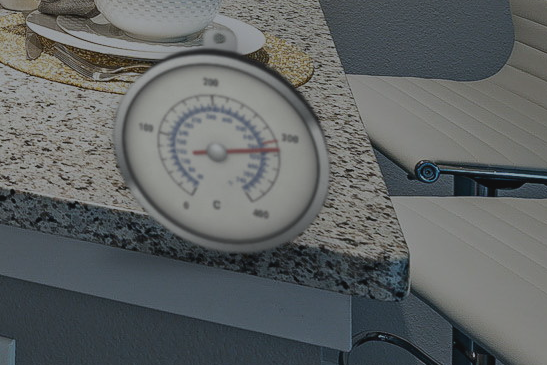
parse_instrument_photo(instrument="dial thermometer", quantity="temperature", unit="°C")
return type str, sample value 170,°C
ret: 310,°C
